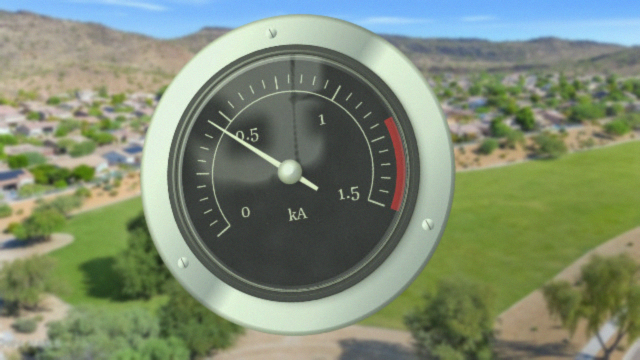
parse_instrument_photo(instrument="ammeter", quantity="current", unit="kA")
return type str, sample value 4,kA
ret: 0.45,kA
